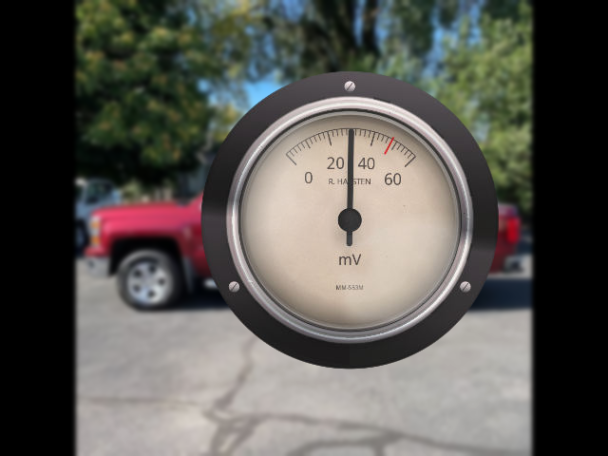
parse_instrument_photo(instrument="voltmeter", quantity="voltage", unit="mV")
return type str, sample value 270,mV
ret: 30,mV
